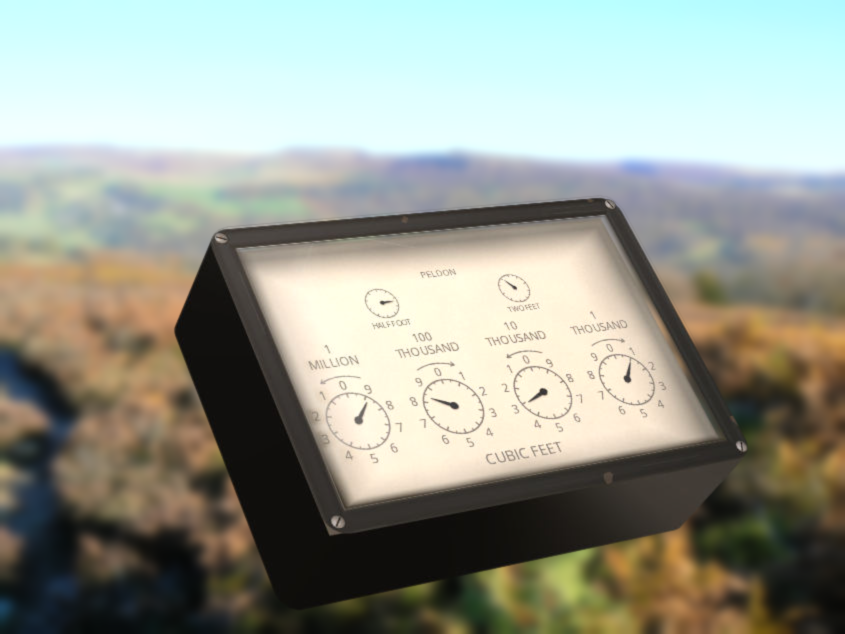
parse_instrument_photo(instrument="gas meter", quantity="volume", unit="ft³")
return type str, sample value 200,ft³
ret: 883100,ft³
